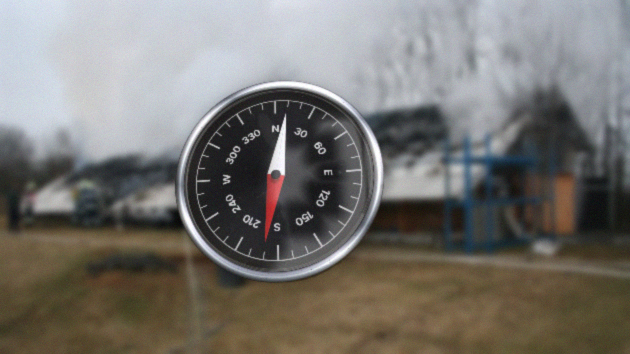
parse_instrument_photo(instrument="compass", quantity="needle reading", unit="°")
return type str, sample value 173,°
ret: 190,°
